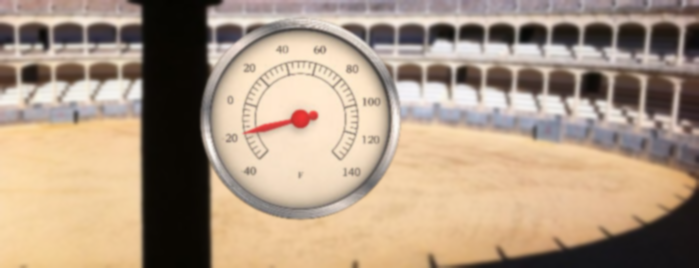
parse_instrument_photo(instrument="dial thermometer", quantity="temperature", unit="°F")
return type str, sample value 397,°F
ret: -20,°F
